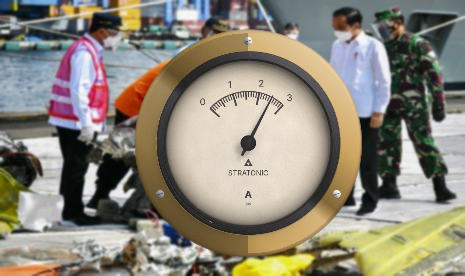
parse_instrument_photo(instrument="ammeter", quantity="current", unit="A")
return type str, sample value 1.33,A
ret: 2.5,A
